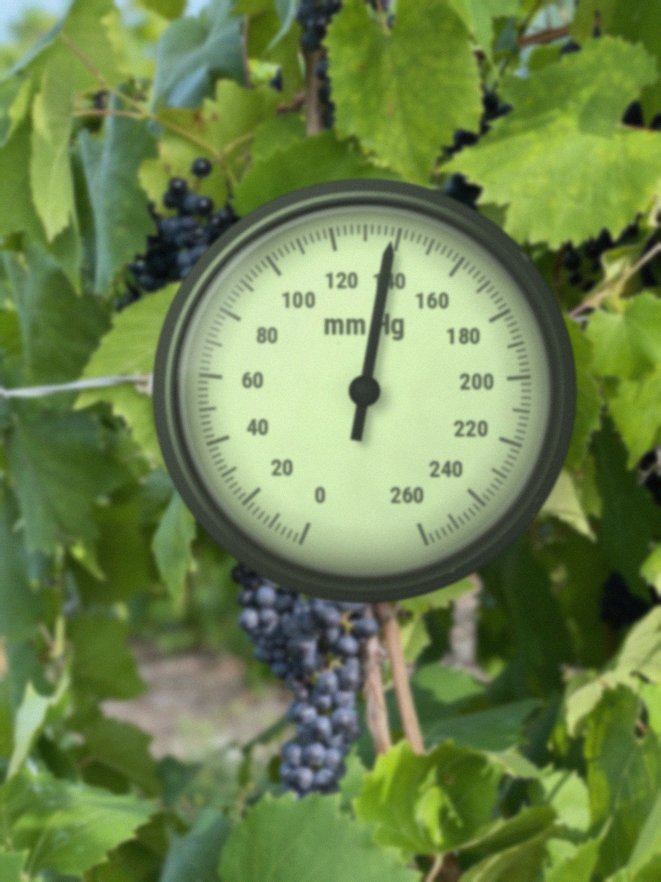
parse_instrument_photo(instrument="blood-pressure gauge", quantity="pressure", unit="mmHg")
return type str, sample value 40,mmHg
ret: 138,mmHg
